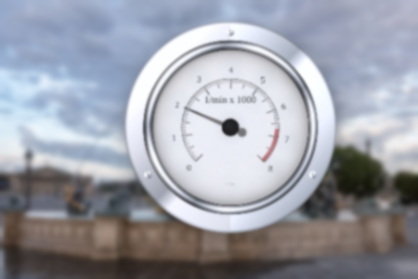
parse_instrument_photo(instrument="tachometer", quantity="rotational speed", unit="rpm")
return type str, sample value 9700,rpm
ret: 2000,rpm
